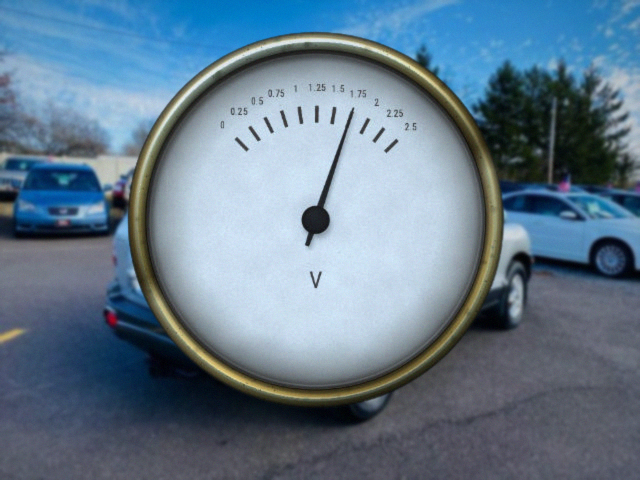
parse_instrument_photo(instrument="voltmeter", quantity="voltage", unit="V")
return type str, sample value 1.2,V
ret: 1.75,V
